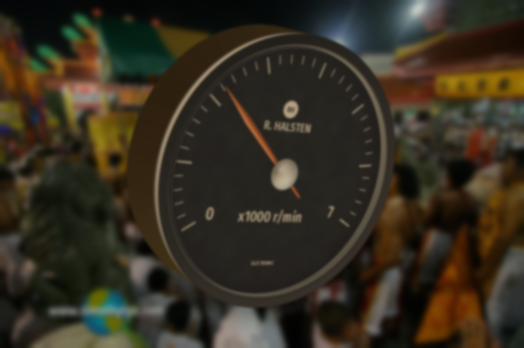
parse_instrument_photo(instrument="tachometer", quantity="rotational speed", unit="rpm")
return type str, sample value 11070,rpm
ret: 2200,rpm
